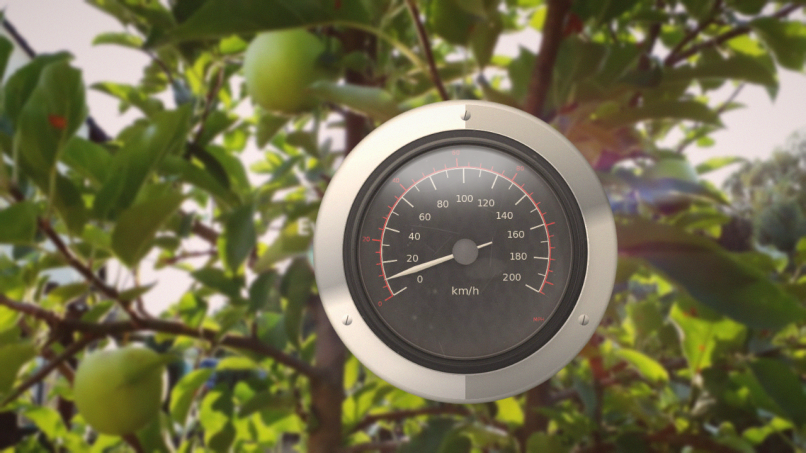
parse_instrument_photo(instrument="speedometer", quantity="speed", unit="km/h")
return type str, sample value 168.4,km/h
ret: 10,km/h
